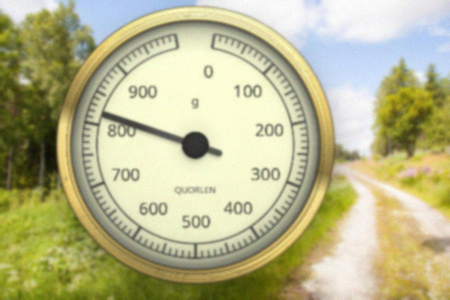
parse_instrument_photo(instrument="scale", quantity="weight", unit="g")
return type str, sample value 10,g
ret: 820,g
